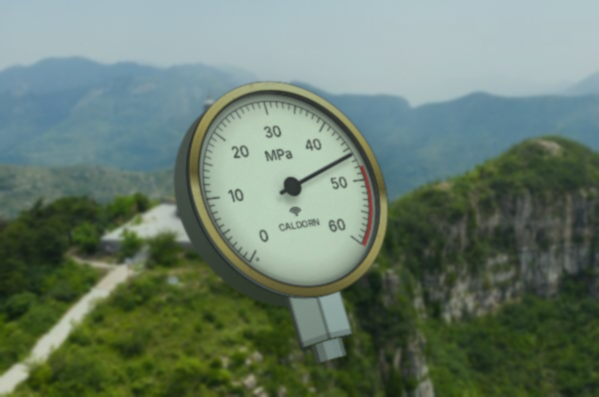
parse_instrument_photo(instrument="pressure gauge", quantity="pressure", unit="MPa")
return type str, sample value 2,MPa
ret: 46,MPa
